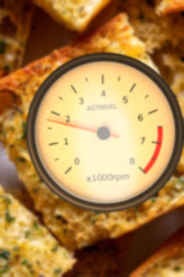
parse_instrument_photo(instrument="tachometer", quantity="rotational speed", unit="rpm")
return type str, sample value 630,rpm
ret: 1750,rpm
